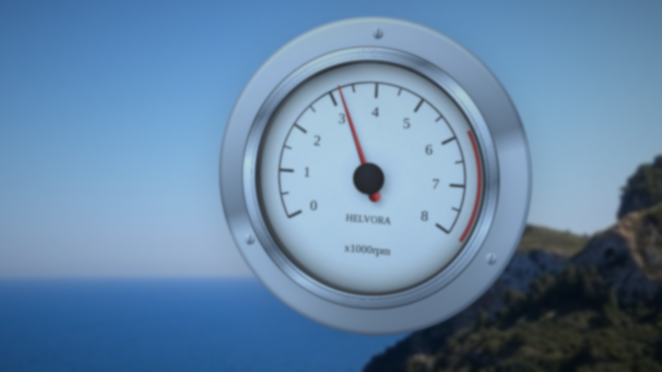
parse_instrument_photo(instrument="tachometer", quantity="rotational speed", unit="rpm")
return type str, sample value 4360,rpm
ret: 3250,rpm
